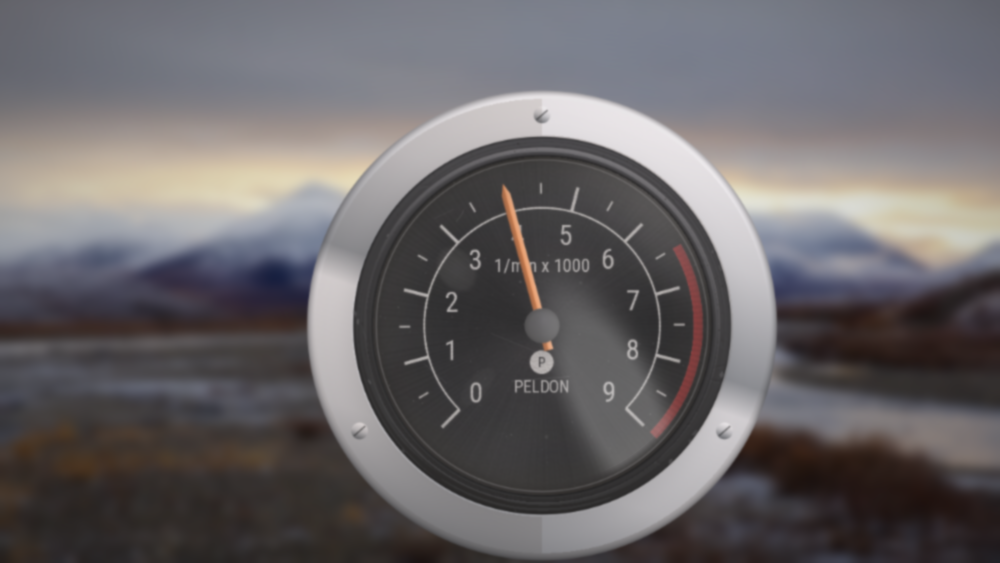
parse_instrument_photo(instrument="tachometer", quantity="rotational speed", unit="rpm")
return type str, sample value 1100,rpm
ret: 4000,rpm
